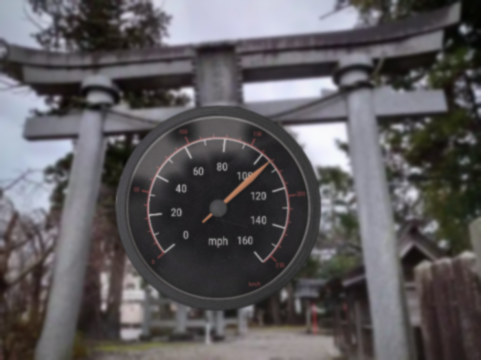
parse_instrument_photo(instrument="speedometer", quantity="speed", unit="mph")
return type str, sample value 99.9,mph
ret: 105,mph
